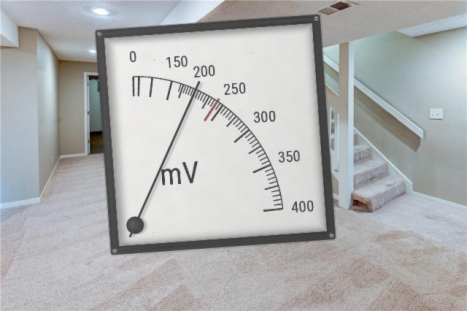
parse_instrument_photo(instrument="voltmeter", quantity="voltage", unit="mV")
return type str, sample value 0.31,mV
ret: 200,mV
